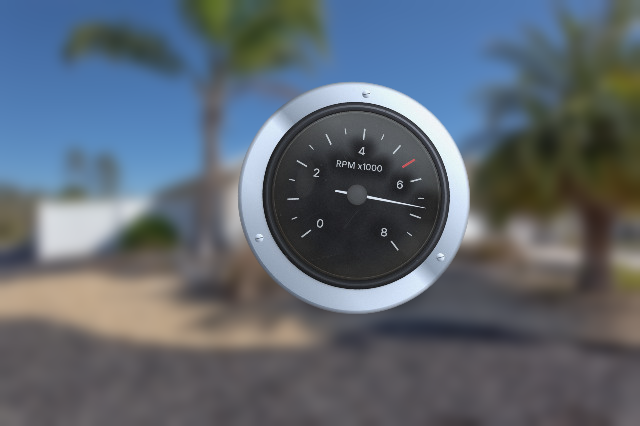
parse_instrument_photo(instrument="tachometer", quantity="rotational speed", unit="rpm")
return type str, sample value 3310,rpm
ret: 6750,rpm
